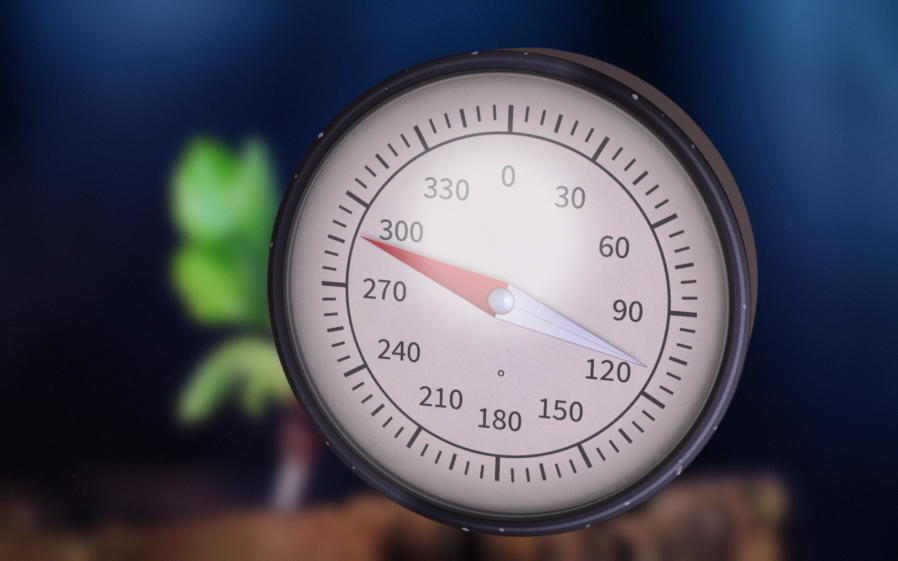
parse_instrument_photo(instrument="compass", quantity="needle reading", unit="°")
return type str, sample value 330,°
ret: 290,°
